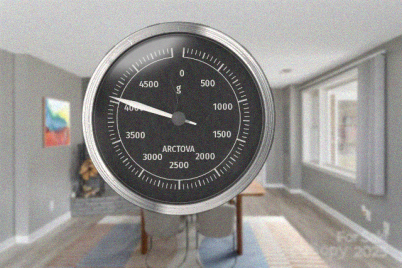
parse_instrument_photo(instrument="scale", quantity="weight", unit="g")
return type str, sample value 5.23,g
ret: 4050,g
